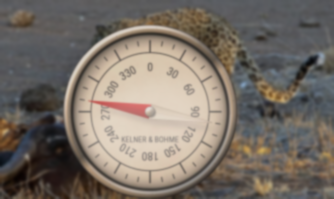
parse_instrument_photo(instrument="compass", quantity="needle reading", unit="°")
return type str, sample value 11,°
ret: 280,°
